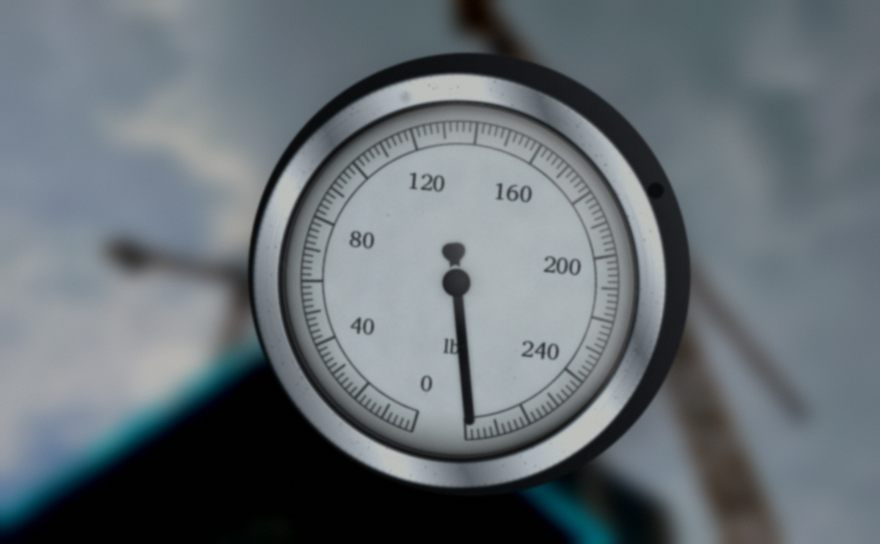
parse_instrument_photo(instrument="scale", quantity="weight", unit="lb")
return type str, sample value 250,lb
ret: 278,lb
